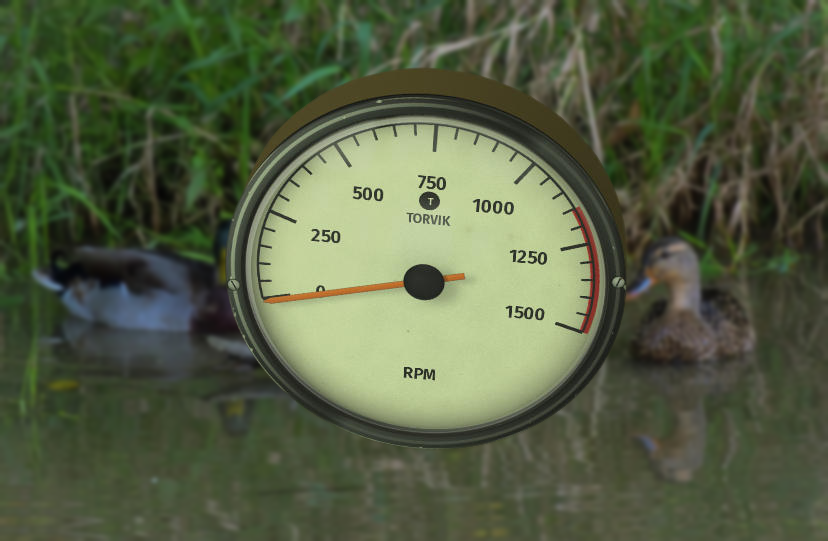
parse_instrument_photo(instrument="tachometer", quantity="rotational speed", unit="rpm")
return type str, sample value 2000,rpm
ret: 0,rpm
